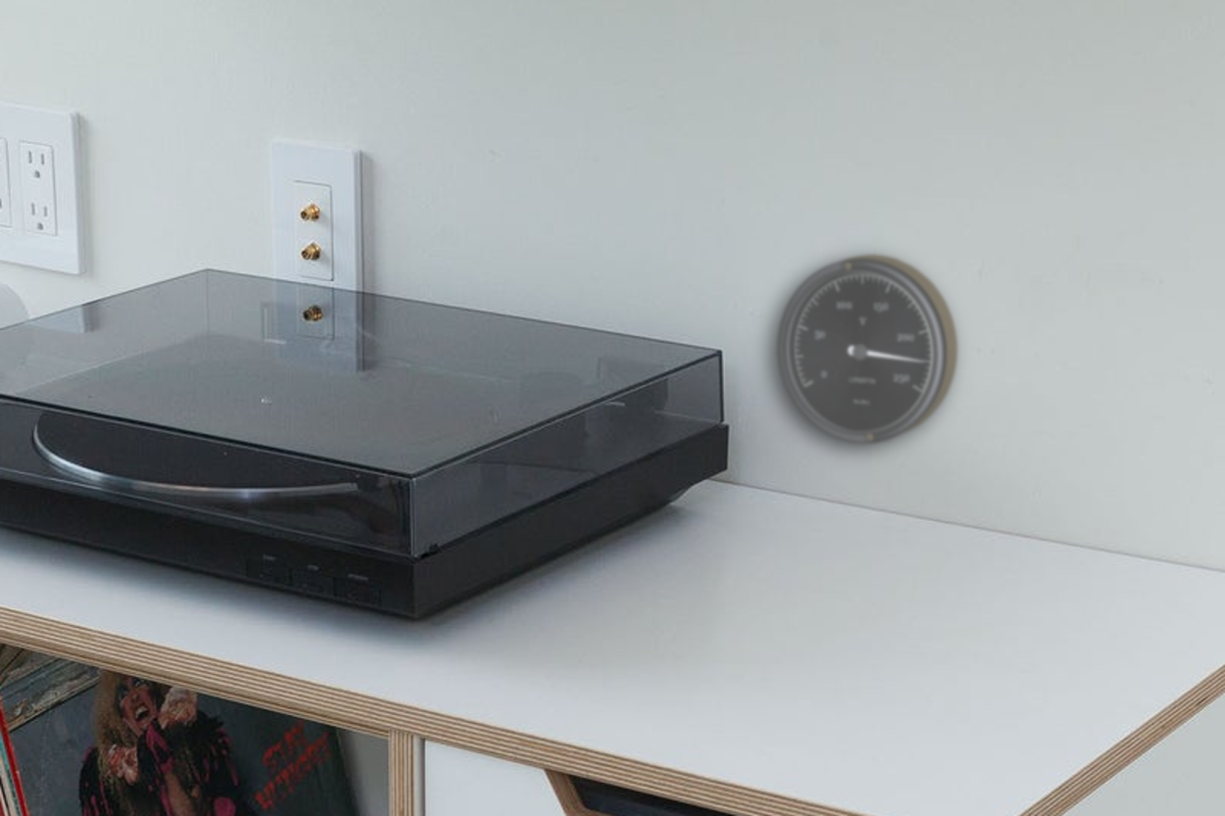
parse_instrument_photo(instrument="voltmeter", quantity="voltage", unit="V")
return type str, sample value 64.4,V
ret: 225,V
